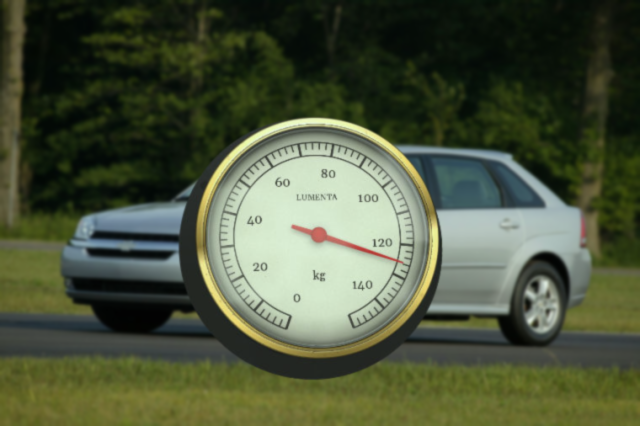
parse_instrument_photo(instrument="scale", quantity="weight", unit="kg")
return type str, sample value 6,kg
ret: 126,kg
